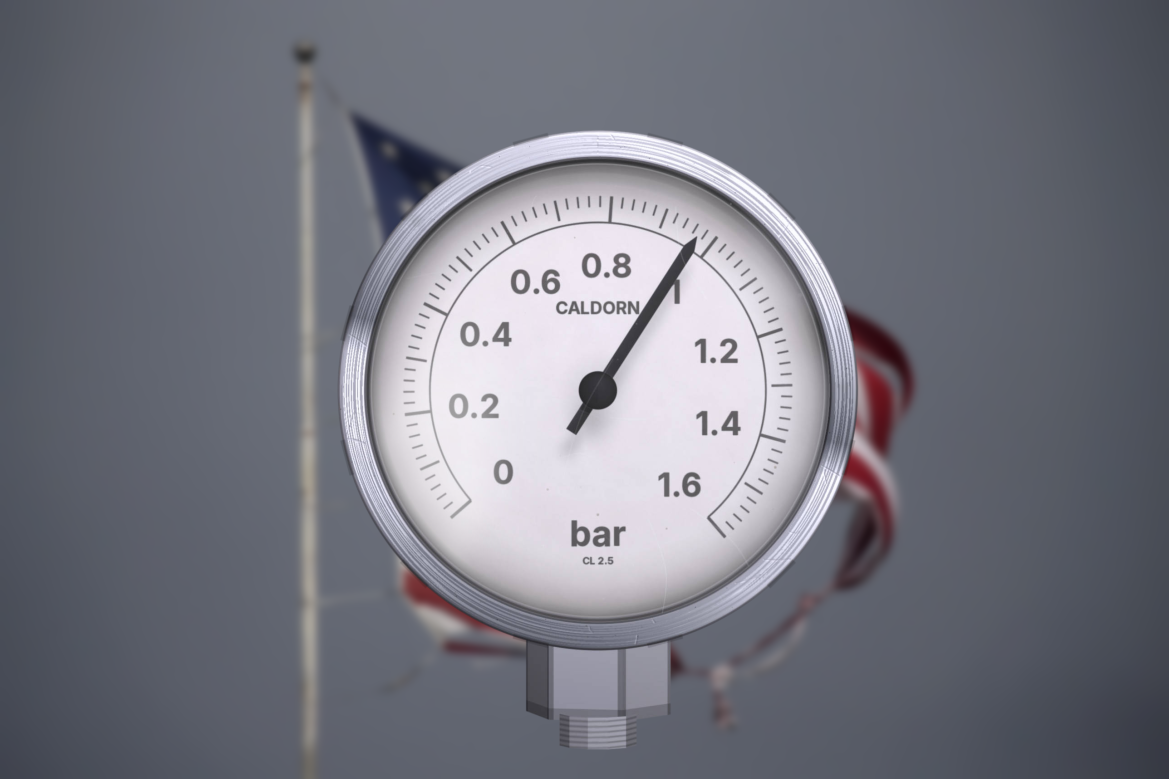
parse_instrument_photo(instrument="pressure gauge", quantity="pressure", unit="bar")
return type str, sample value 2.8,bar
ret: 0.97,bar
